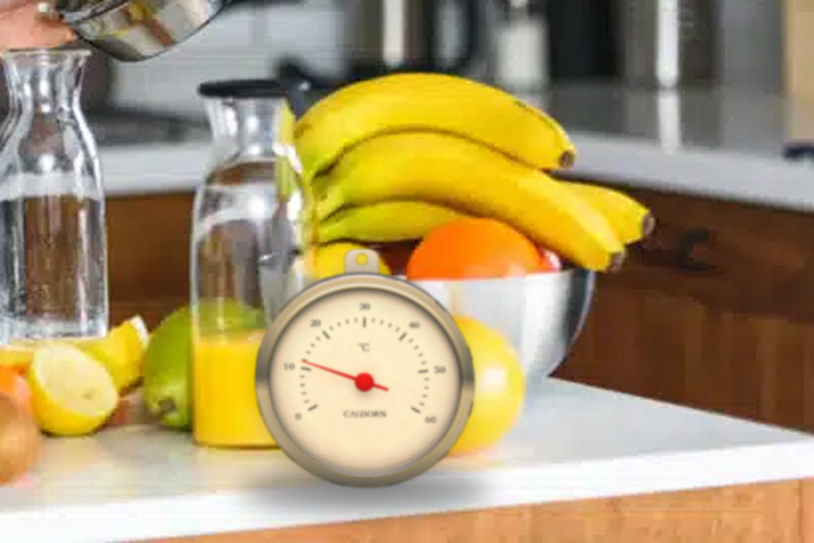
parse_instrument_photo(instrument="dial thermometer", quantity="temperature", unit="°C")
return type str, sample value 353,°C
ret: 12,°C
